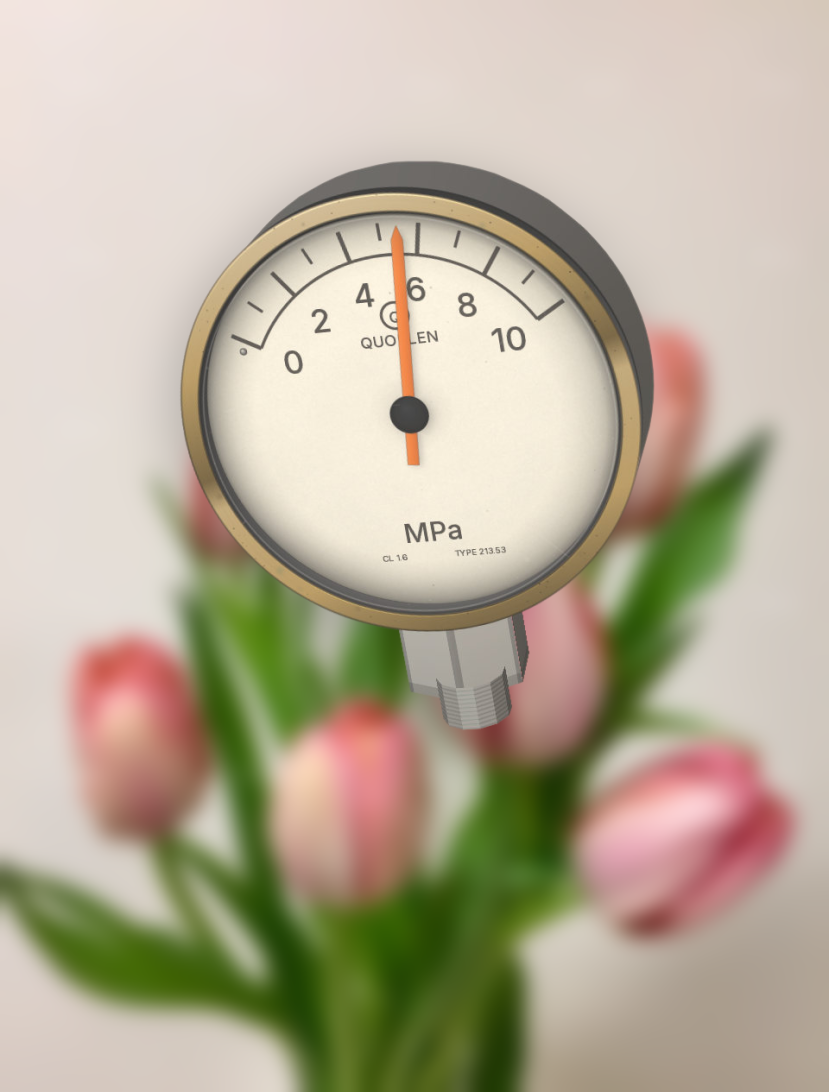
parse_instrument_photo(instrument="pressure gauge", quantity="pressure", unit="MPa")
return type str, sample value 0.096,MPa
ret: 5.5,MPa
